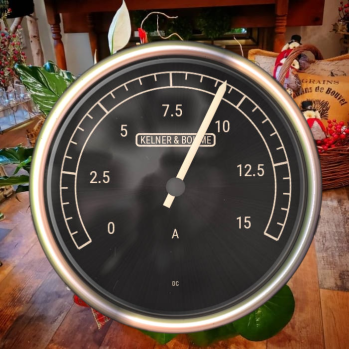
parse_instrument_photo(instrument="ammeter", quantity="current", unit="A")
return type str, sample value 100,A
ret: 9.25,A
